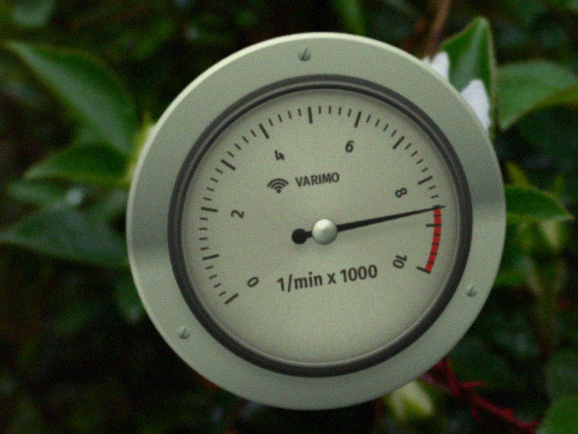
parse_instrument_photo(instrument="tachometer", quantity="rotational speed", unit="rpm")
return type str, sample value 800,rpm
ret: 8600,rpm
